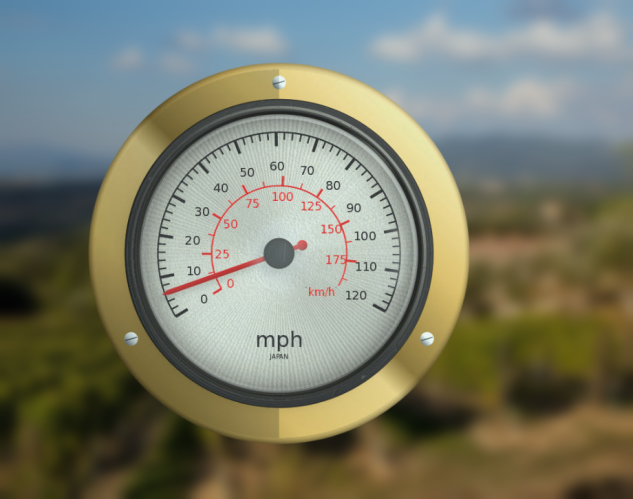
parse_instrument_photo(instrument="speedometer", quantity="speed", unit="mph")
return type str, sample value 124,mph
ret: 6,mph
